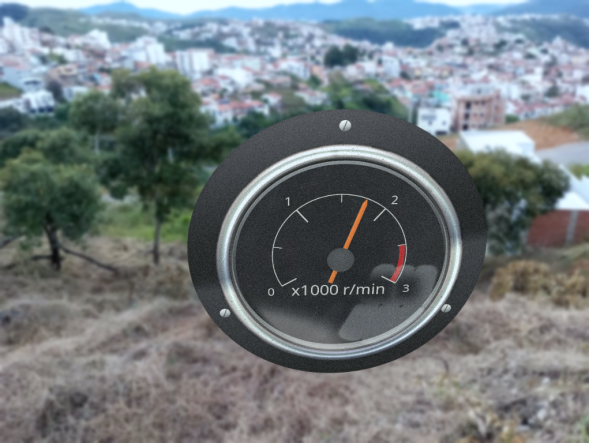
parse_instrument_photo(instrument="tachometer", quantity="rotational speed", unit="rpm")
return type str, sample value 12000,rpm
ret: 1750,rpm
